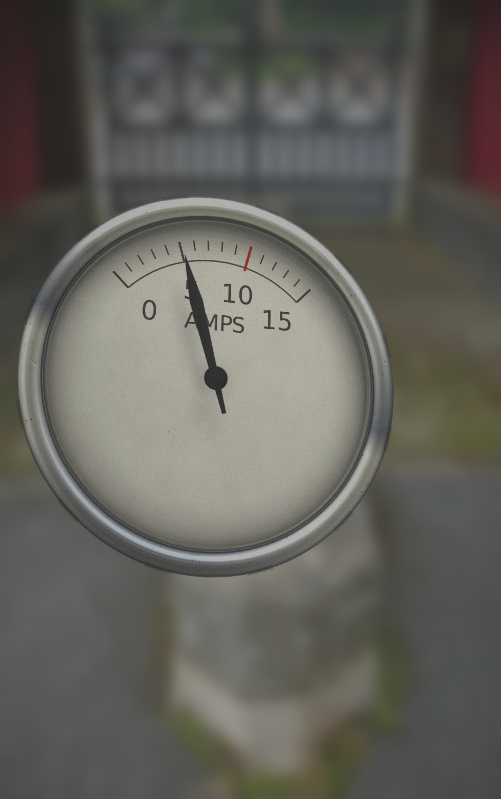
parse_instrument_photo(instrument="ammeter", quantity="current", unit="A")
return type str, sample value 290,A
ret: 5,A
